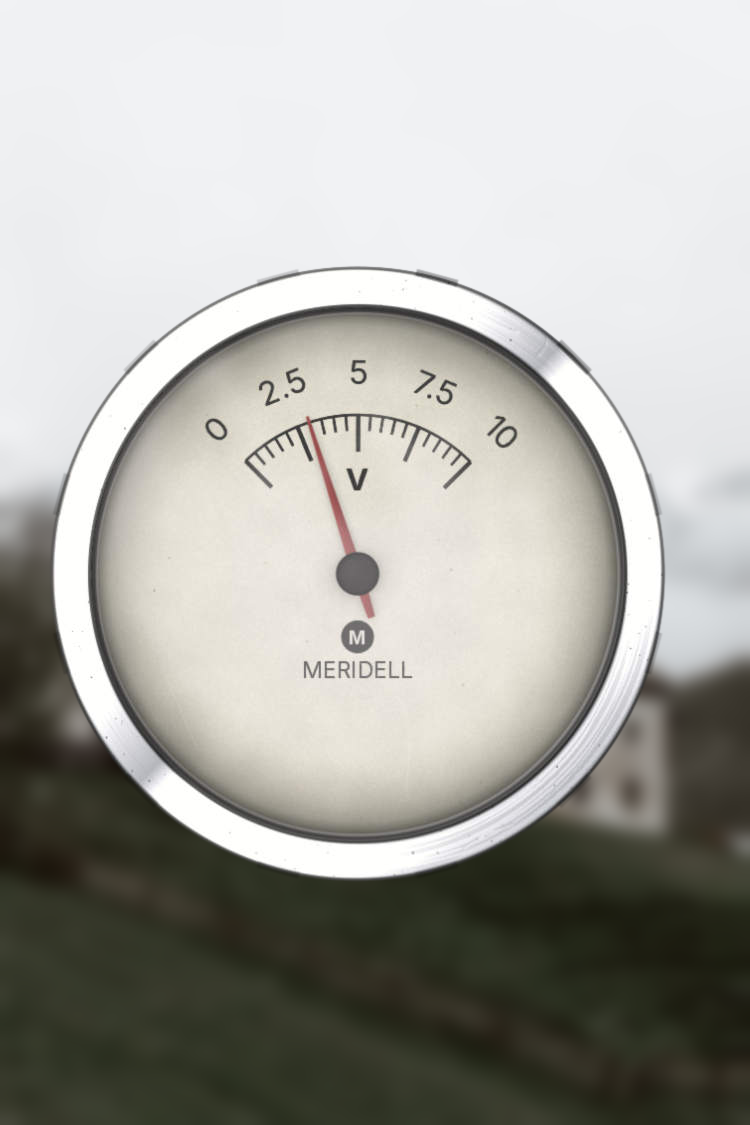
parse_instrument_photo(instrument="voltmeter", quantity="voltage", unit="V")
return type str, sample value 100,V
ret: 3,V
